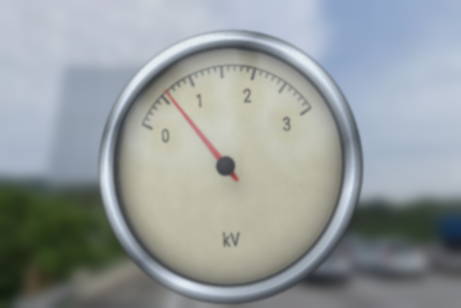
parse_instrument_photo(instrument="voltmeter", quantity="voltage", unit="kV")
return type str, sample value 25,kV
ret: 0.6,kV
